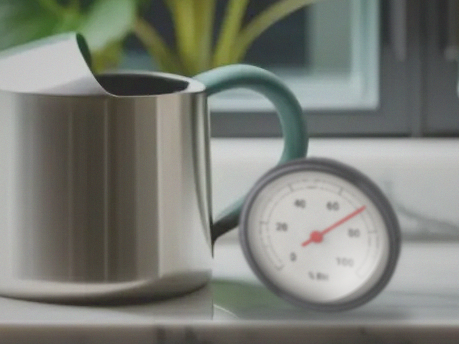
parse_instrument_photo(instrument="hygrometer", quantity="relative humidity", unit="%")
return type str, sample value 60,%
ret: 70,%
